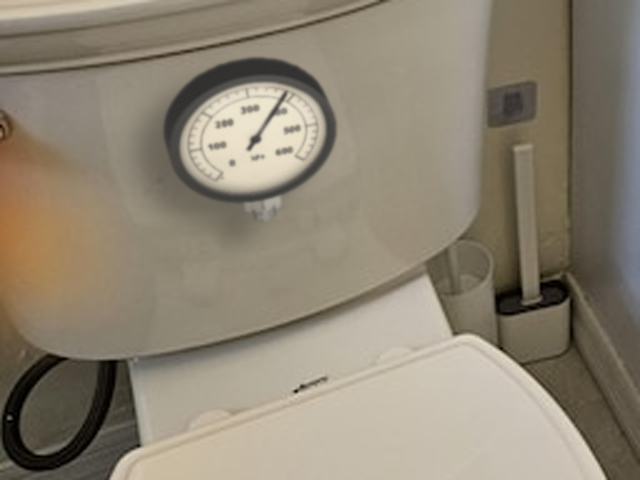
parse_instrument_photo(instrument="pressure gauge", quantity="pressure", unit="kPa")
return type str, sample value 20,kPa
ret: 380,kPa
